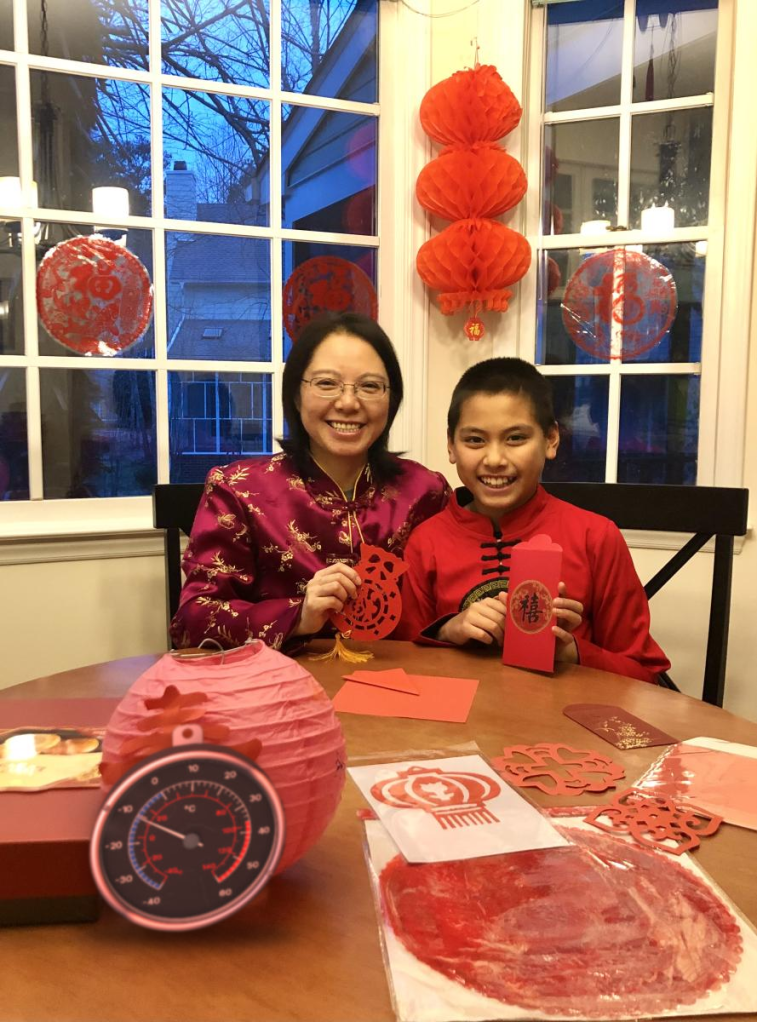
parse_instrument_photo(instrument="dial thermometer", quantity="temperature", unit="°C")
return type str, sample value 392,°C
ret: -10,°C
